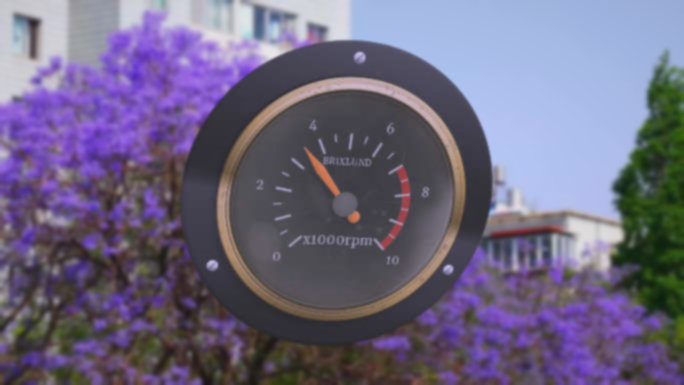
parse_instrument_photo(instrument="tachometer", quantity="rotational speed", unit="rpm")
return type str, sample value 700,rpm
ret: 3500,rpm
